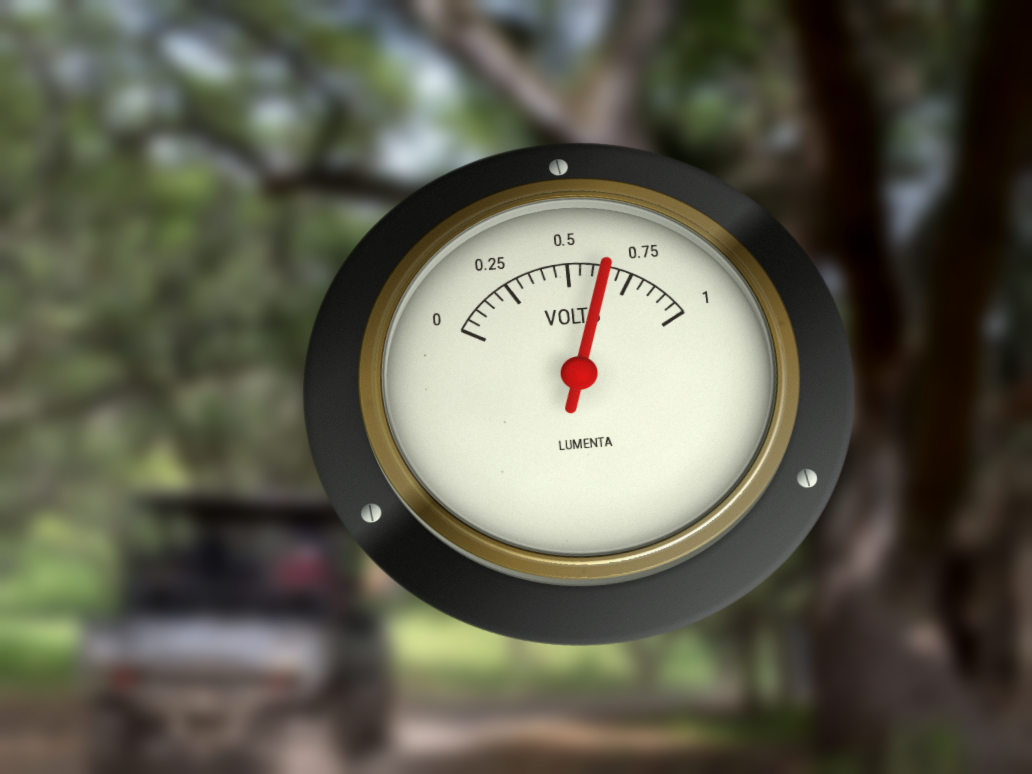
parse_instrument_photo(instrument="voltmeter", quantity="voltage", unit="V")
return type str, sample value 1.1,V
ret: 0.65,V
